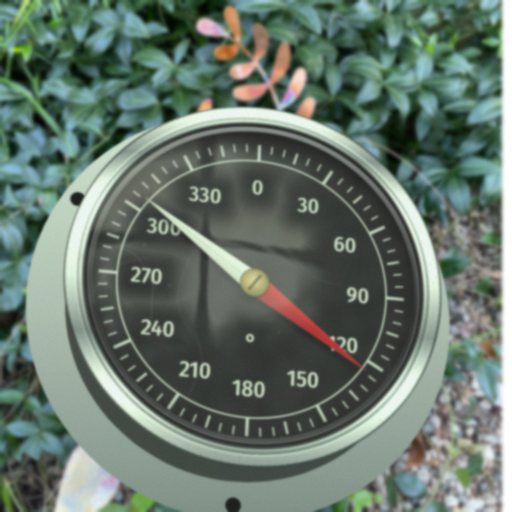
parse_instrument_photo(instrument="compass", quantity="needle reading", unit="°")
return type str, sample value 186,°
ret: 125,°
